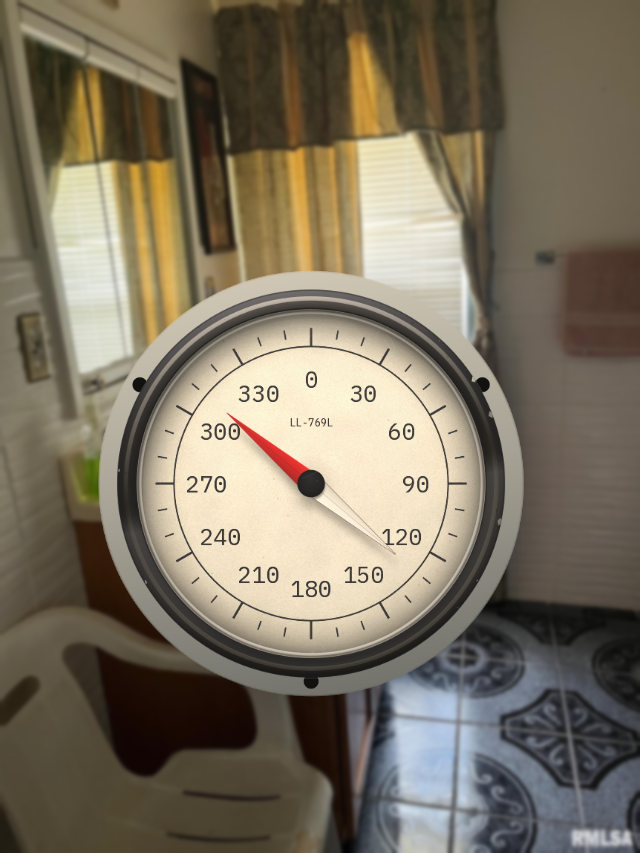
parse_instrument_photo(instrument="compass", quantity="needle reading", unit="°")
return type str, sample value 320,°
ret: 310,°
